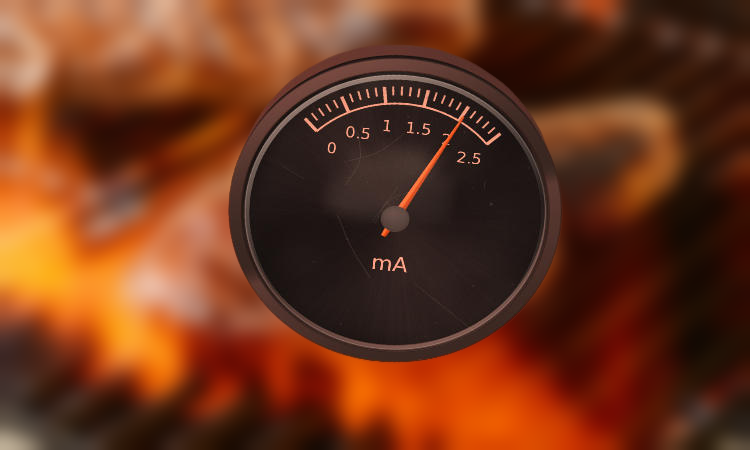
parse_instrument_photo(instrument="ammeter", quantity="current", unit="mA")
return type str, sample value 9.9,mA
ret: 2,mA
